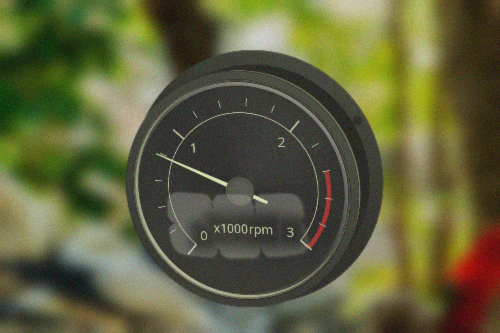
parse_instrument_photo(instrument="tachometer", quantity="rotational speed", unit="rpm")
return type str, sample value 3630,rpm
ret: 800,rpm
